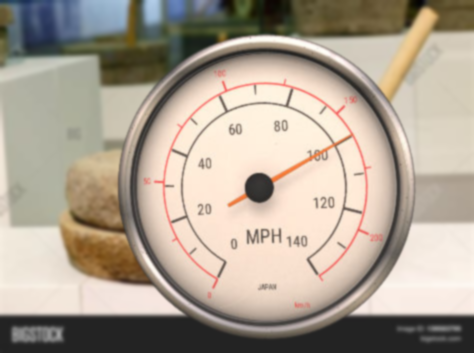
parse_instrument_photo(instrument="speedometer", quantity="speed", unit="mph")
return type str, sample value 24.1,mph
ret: 100,mph
